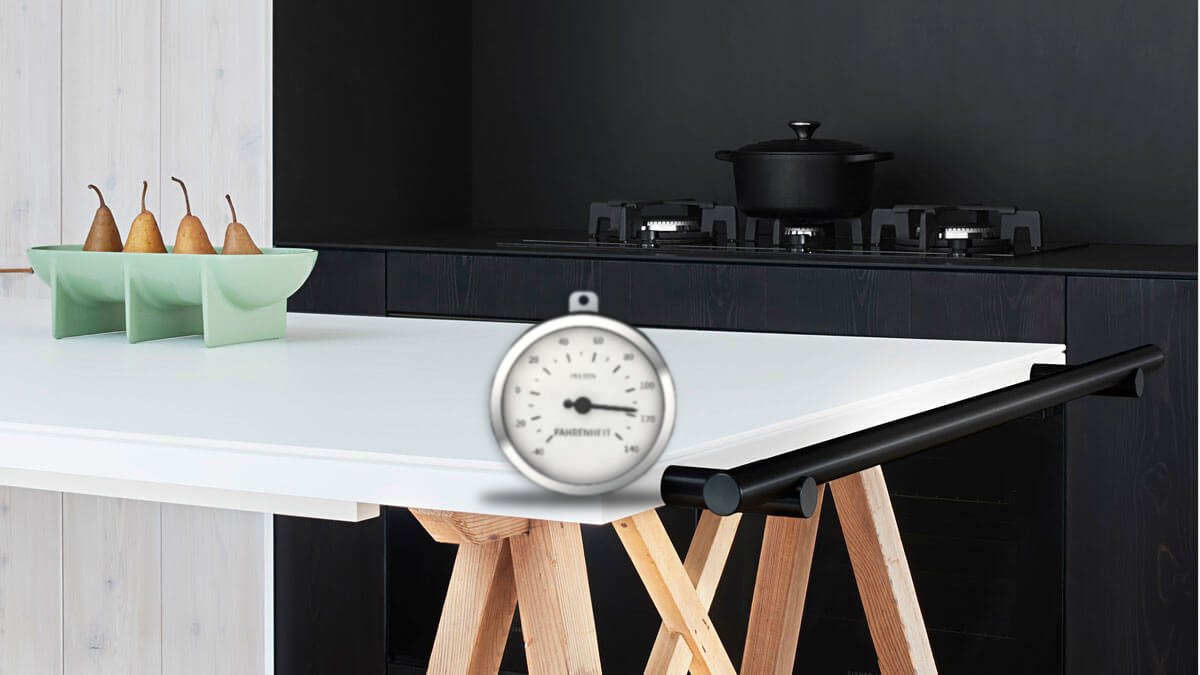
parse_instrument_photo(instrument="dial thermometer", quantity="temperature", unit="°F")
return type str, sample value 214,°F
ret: 115,°F
